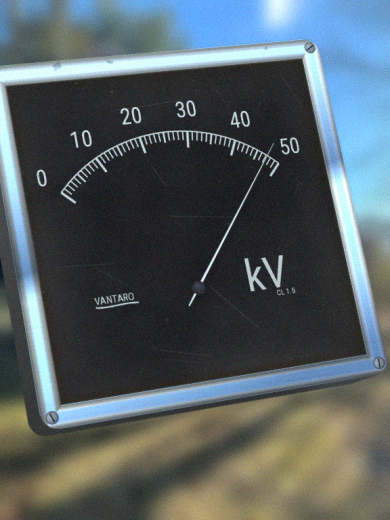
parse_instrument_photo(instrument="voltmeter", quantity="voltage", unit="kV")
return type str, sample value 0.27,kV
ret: 47,kV
